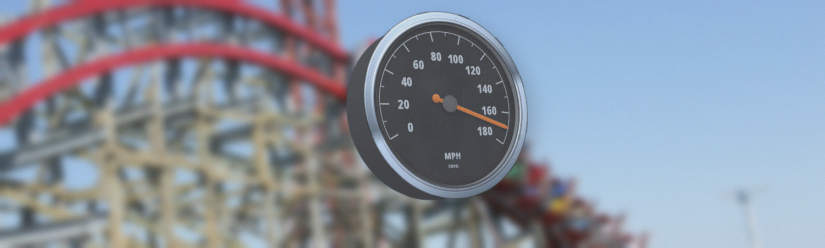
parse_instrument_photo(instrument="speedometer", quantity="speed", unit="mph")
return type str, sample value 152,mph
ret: 170,mph
